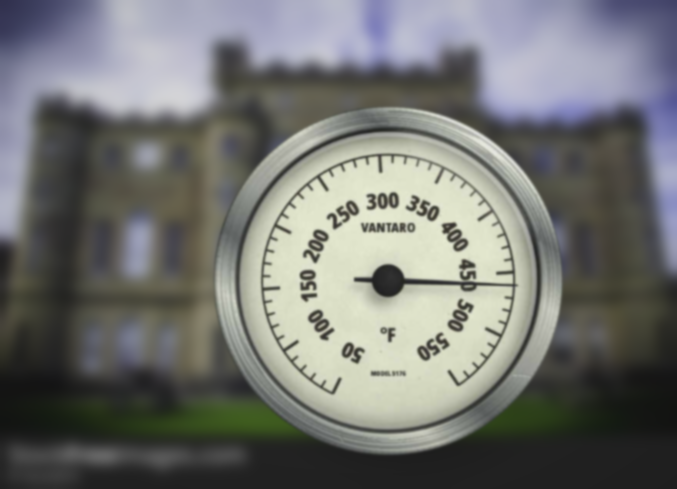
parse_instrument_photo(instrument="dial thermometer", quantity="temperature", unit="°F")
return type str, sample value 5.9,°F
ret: 460,°F
